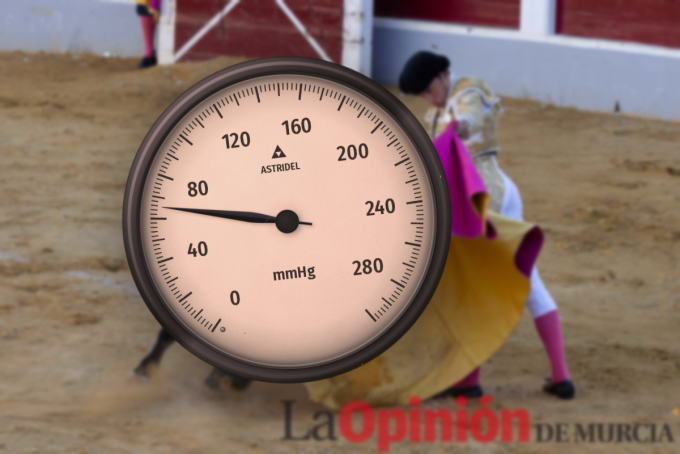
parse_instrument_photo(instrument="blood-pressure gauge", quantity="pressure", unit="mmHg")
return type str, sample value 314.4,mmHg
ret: 66,mmHg
